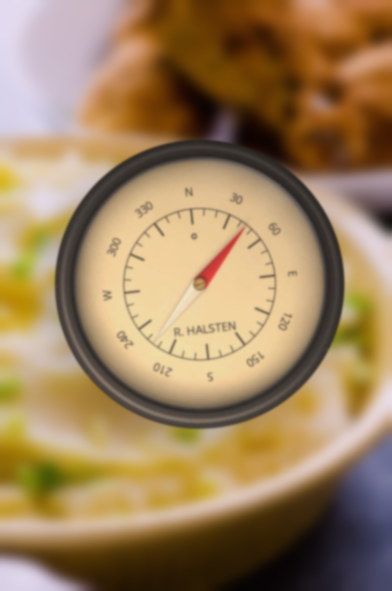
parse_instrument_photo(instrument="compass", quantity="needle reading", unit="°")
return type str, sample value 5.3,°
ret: 45,°
